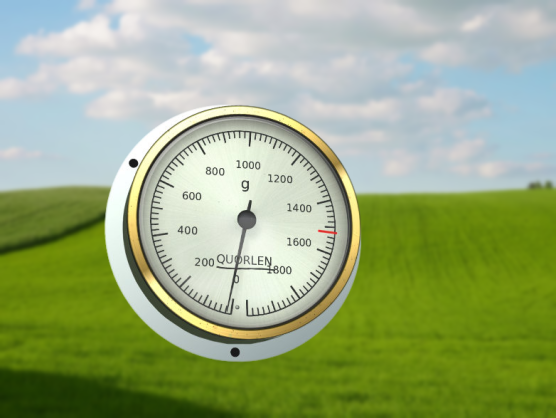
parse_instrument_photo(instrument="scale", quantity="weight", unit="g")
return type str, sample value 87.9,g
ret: 20,g
